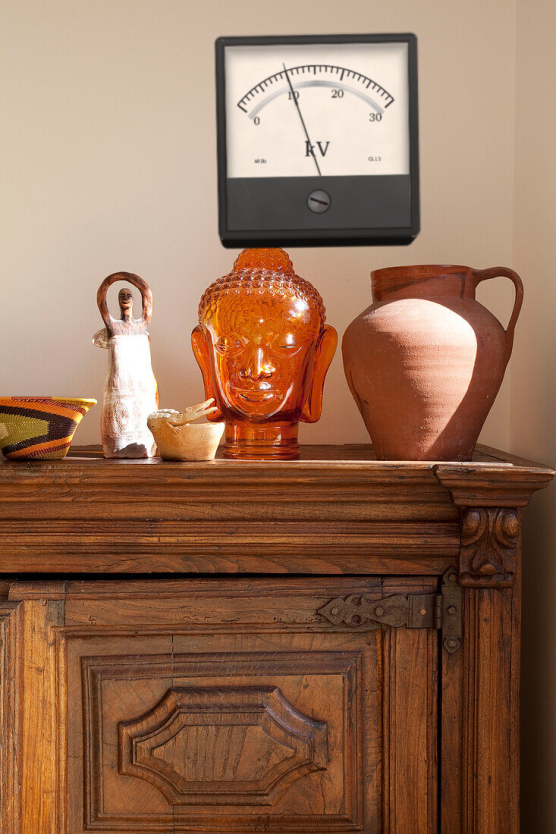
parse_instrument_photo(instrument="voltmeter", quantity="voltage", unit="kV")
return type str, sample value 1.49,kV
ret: 10,kV
